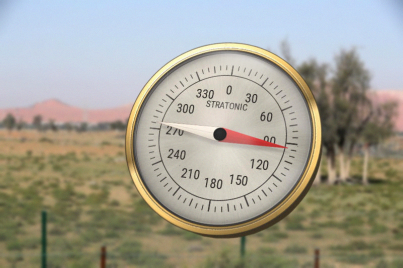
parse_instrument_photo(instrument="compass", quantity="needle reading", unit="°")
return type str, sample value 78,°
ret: 95,°
